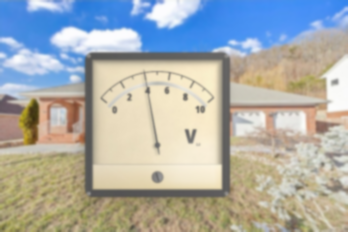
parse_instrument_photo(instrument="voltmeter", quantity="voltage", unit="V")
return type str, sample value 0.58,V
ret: 4,V
